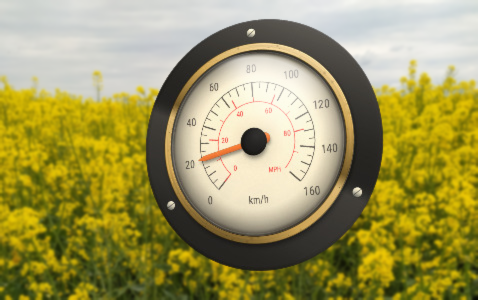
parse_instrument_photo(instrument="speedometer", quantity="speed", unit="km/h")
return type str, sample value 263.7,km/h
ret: 20,km/h
